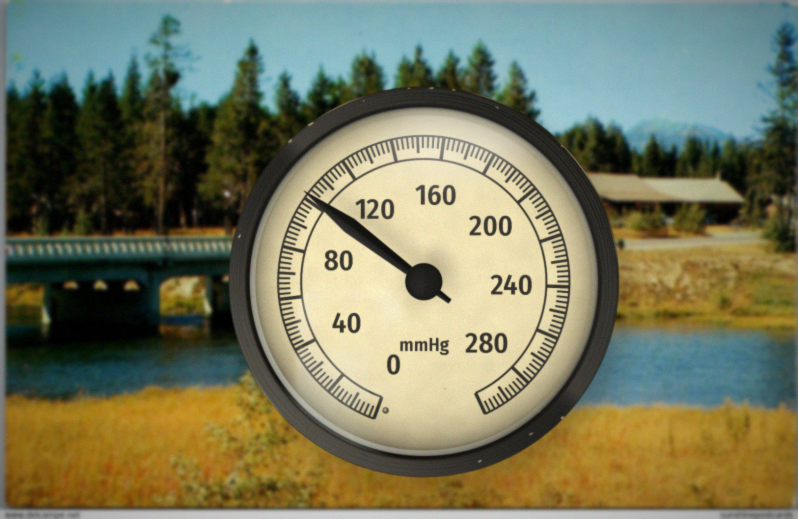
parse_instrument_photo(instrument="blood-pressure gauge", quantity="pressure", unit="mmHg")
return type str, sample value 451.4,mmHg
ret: 102,mmHg
